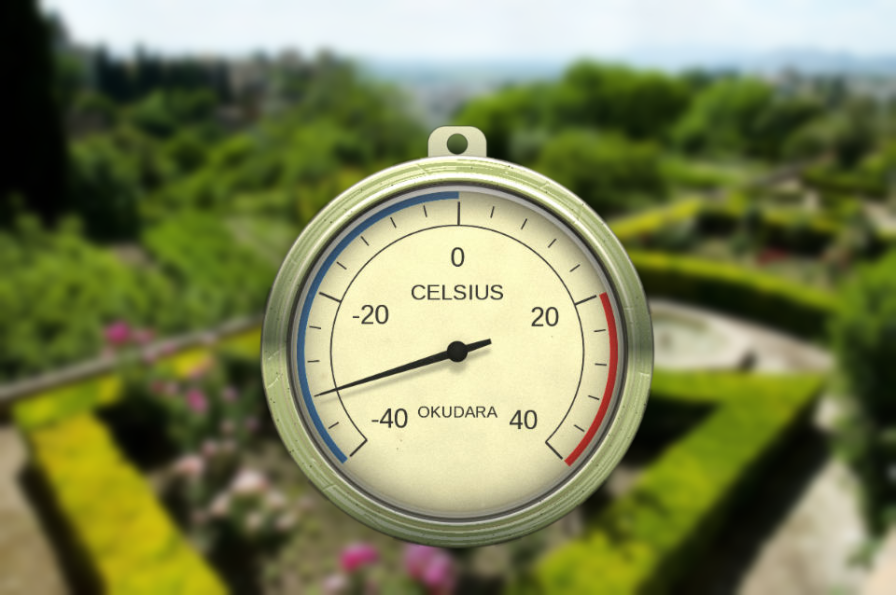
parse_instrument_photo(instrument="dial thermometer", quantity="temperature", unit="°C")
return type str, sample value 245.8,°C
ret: -32,°C
